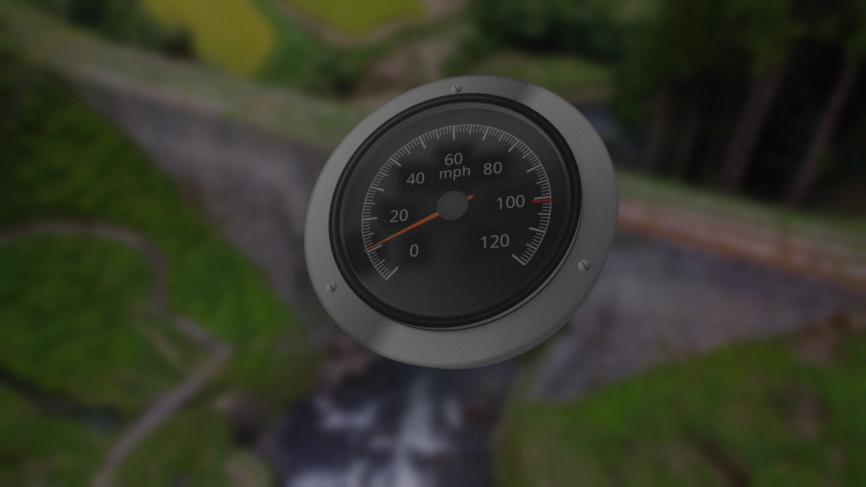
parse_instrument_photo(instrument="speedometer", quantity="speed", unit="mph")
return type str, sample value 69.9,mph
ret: 10,mph
